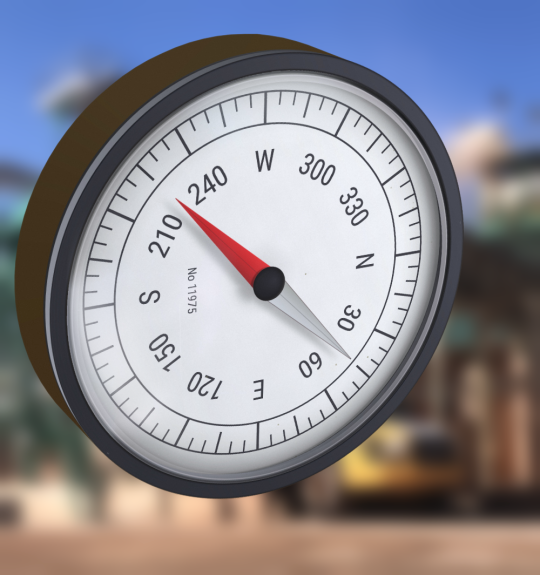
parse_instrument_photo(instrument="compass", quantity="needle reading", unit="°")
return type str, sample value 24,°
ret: 225,°
